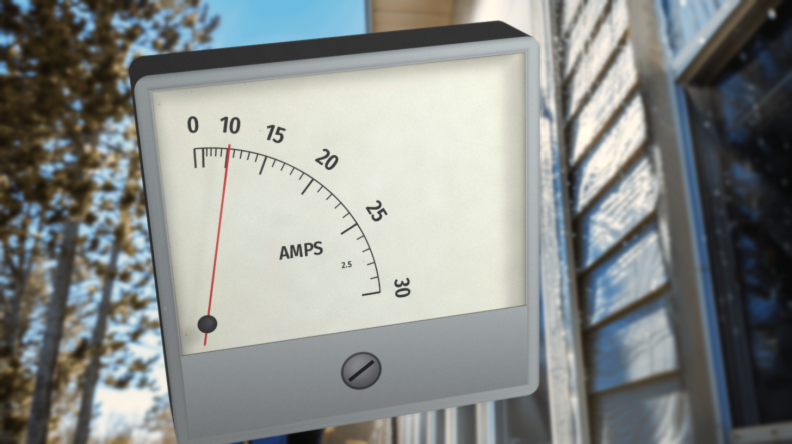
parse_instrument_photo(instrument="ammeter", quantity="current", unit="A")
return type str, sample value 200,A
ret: 10,A
